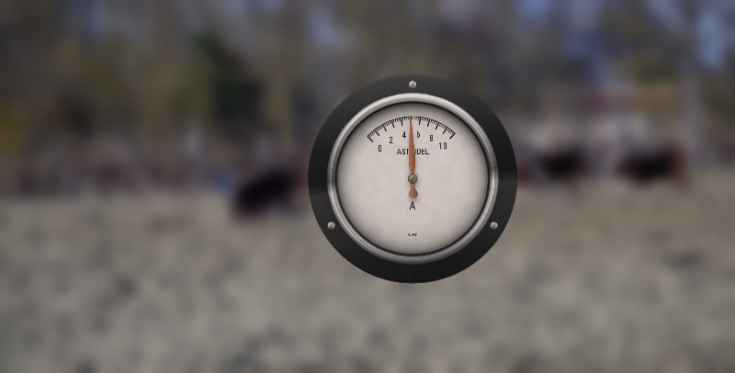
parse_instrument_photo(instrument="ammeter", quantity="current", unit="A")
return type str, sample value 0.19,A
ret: 5,A
